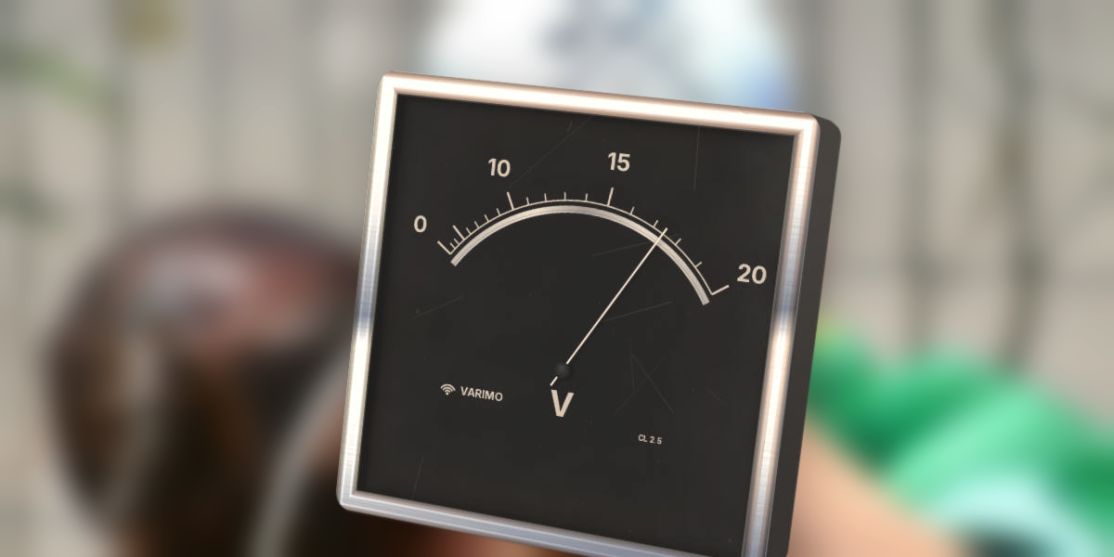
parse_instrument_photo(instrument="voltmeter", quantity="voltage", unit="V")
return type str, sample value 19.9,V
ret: 17.5,V
